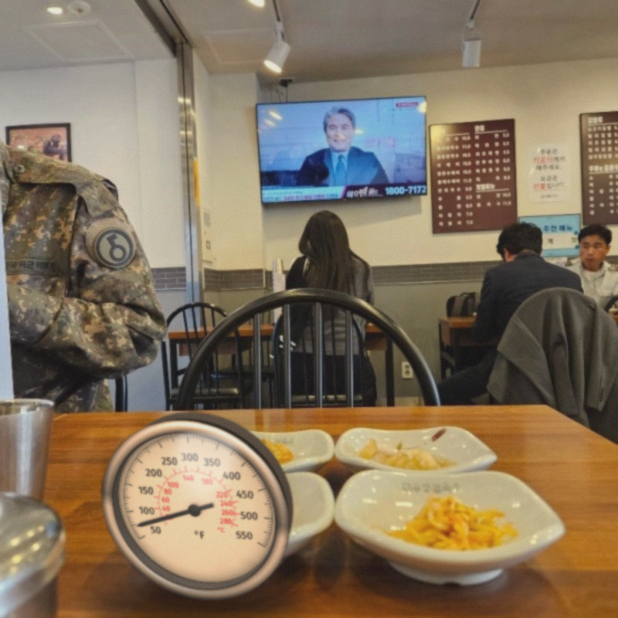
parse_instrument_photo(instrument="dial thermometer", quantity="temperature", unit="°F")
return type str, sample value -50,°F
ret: 75,°F
